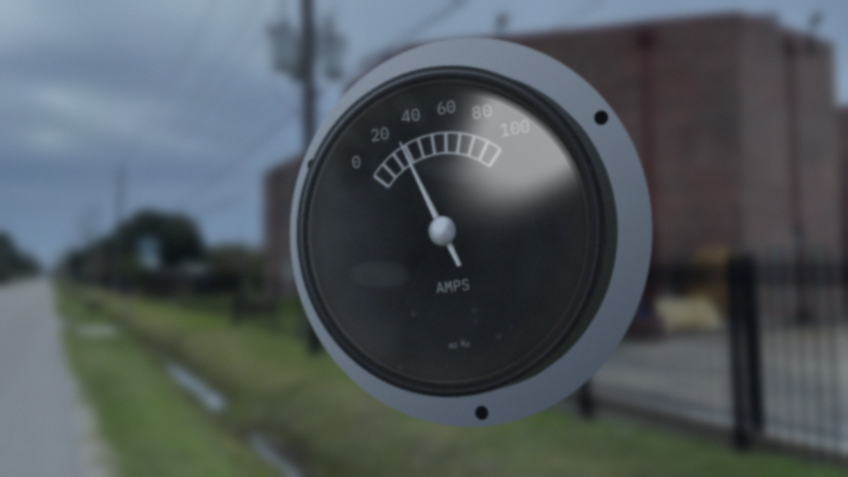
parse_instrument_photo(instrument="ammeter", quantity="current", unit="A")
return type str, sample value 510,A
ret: 30,A
